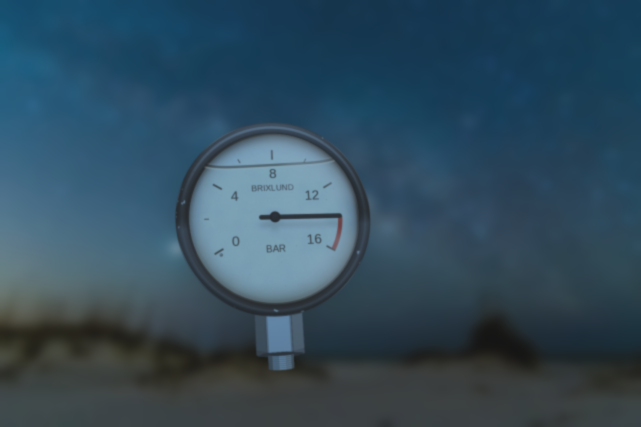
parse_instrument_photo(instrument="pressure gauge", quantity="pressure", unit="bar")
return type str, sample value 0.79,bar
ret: 14,bar
